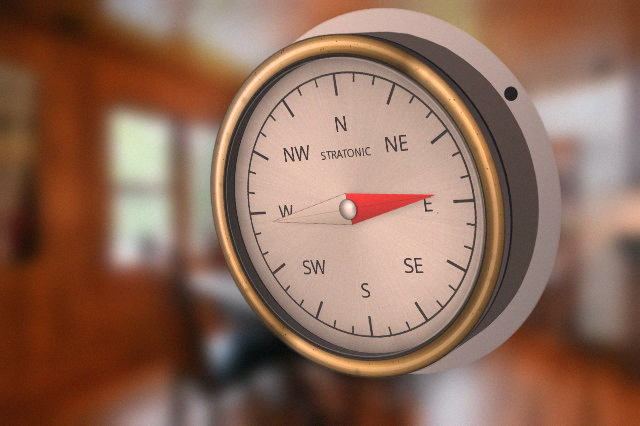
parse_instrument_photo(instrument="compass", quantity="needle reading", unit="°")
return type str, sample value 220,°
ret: 85,°
